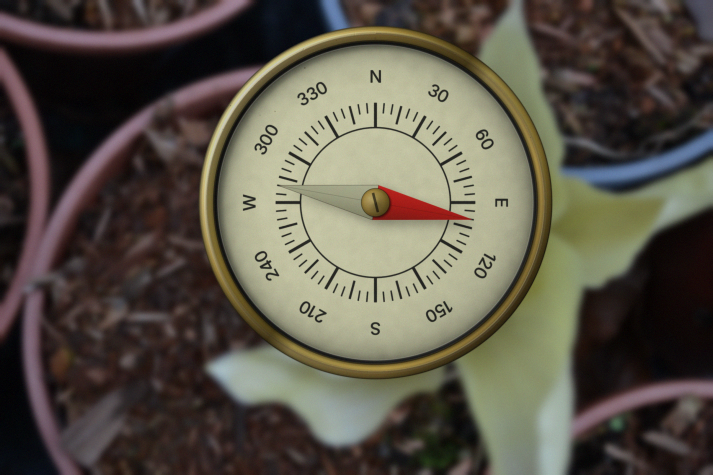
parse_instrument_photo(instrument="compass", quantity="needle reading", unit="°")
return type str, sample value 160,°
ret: 100,°
